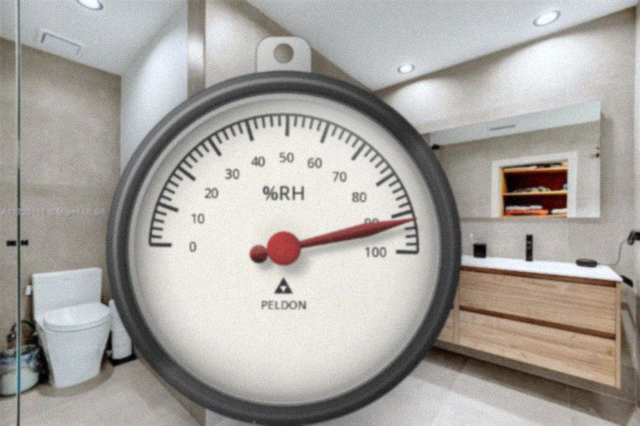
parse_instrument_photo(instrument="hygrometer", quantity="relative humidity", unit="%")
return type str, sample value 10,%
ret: 92,%
